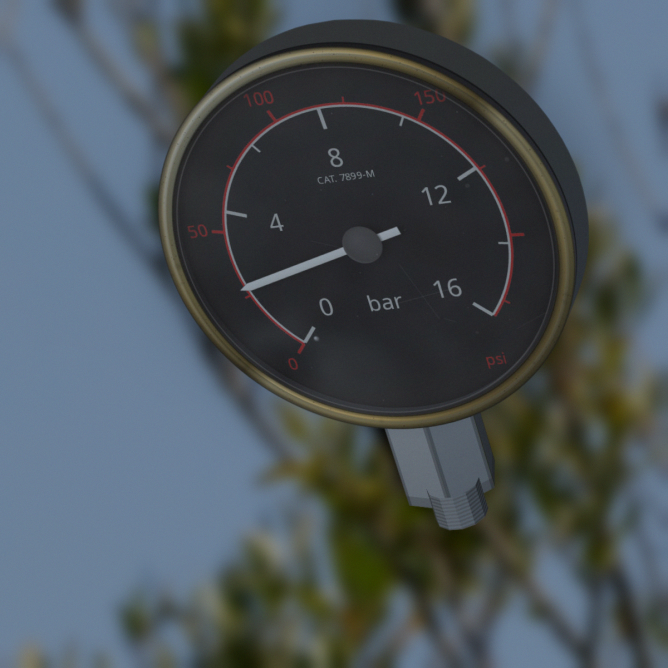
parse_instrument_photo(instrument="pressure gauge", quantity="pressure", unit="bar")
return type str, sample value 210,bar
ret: 2,bar
